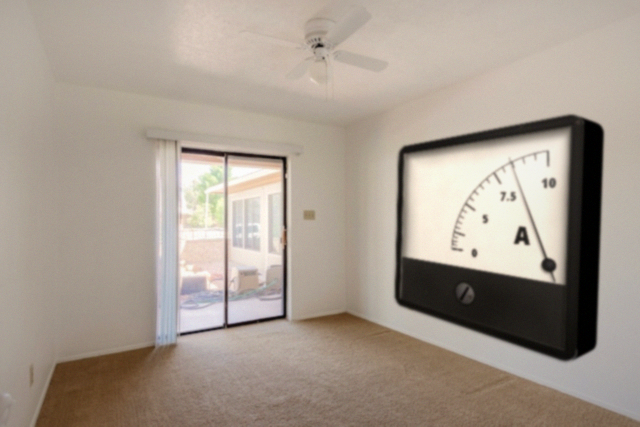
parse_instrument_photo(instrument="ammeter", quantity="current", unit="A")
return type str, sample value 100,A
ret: 8.5,A
